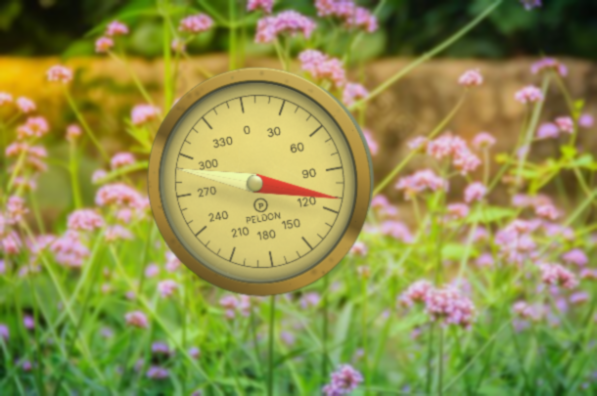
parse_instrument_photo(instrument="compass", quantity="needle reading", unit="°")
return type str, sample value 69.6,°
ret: 110,°
